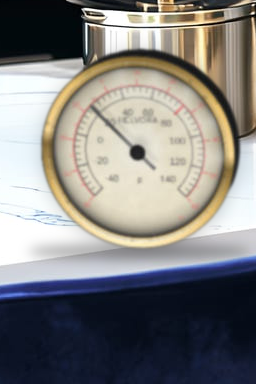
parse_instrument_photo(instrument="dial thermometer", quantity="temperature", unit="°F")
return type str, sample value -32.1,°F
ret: 20,°F
